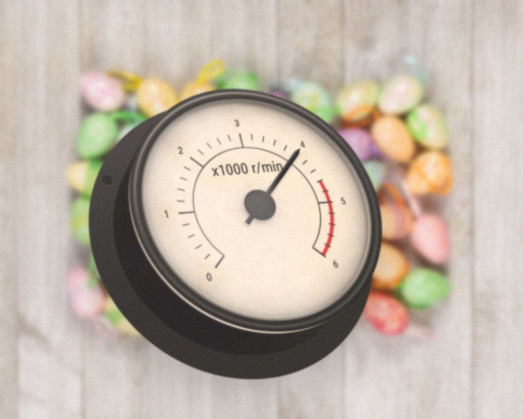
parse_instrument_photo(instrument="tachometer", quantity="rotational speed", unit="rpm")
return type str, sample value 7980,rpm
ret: 4000,rpm
